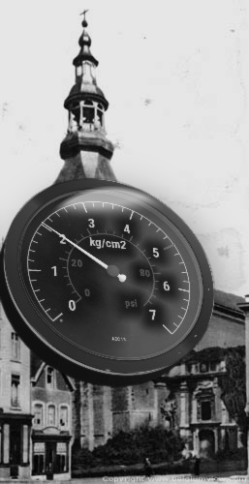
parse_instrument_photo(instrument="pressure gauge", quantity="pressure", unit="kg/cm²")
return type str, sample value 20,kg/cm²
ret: 2,kg/cm²
